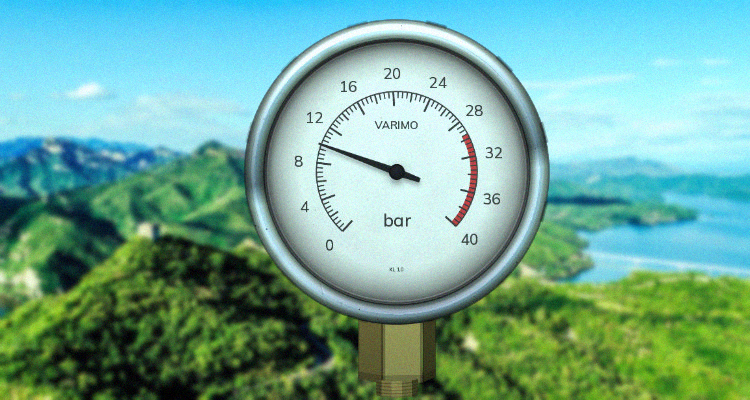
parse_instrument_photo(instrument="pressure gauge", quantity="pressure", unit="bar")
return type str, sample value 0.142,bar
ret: 10,bar
